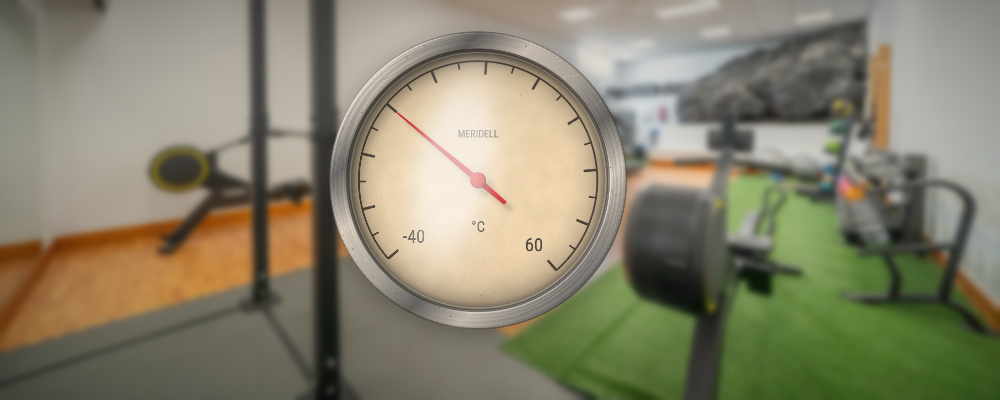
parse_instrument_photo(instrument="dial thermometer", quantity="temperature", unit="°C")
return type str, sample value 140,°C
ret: -10,°C
